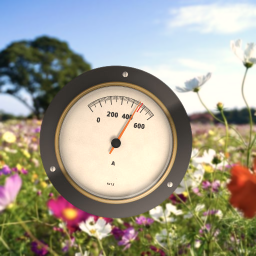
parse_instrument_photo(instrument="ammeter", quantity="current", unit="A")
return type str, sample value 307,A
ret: 450,A
